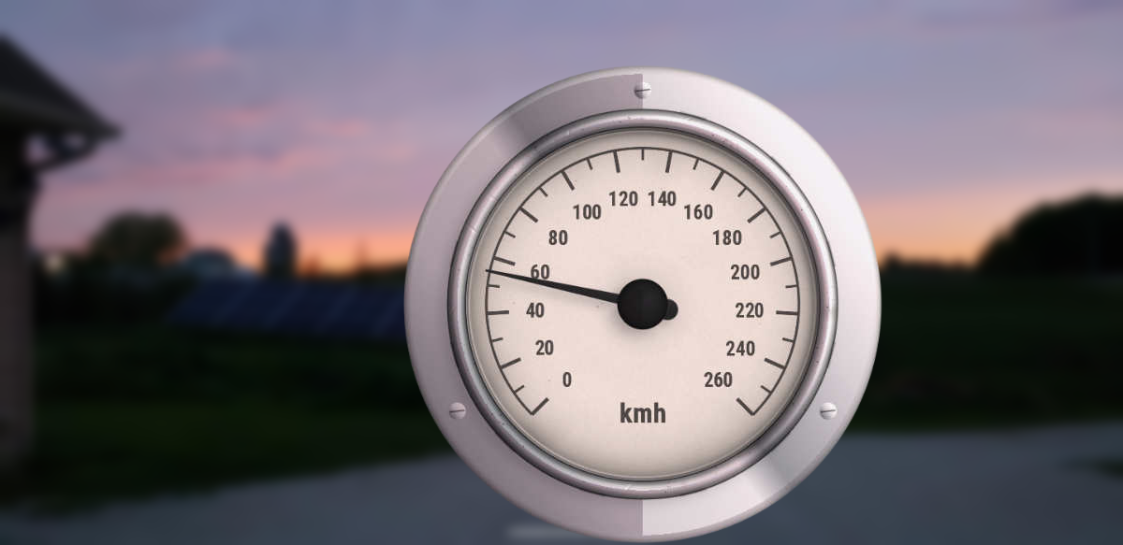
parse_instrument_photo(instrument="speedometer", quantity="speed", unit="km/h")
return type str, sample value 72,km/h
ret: 55,km/h
